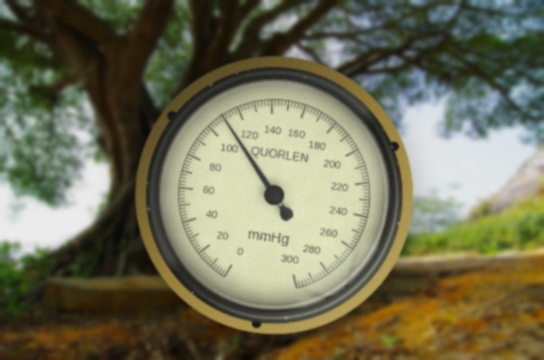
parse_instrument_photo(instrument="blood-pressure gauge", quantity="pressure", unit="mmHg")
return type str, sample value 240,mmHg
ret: 110,mmHg
